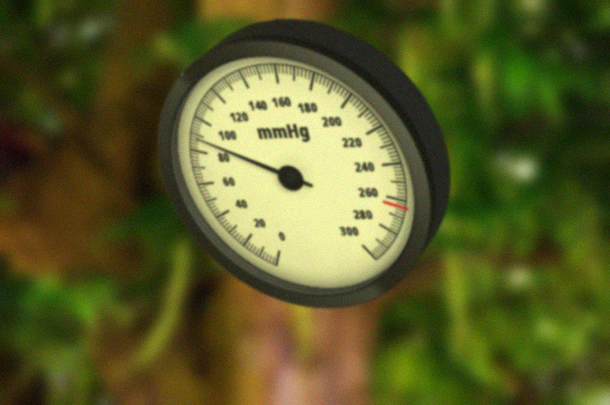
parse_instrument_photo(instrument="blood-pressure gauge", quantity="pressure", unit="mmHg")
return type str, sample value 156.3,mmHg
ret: 90,mmHg
